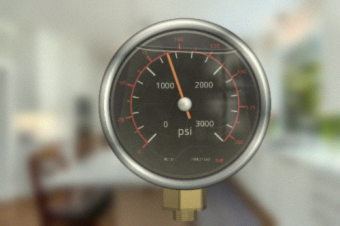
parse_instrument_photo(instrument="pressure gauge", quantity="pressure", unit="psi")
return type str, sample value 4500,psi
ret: 1300,psi
